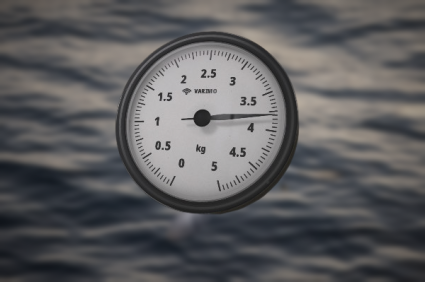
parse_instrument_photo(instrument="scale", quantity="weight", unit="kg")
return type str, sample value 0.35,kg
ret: 3.8,kg
